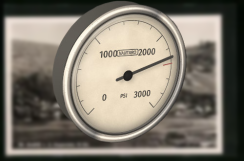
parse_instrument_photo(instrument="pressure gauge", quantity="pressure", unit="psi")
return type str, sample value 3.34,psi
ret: 2300,psi
